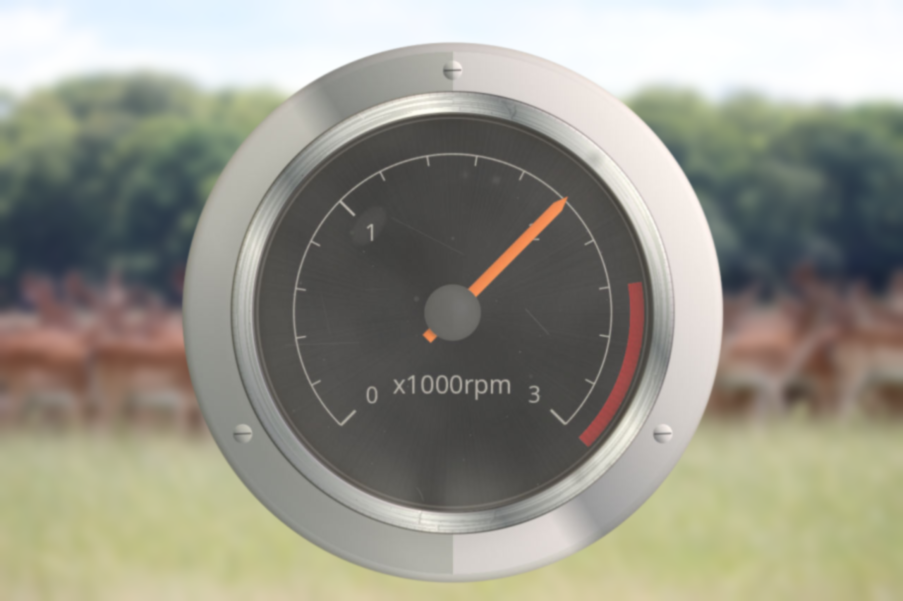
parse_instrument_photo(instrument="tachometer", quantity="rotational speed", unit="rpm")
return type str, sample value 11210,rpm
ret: 2000,rpm
